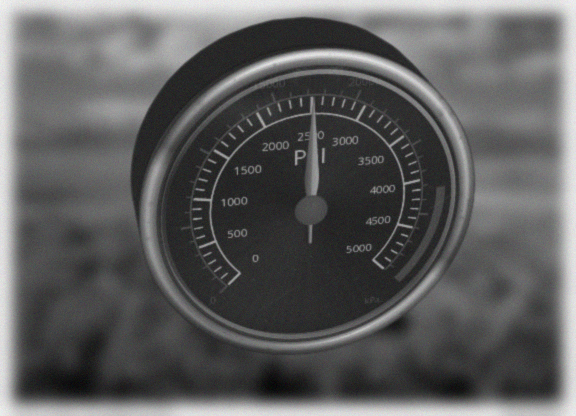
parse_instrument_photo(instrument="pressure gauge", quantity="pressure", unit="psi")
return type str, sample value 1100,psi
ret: 2500,psi
